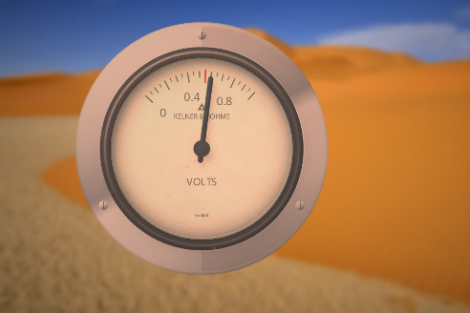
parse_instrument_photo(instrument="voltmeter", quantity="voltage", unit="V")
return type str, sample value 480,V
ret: 0.6,V
